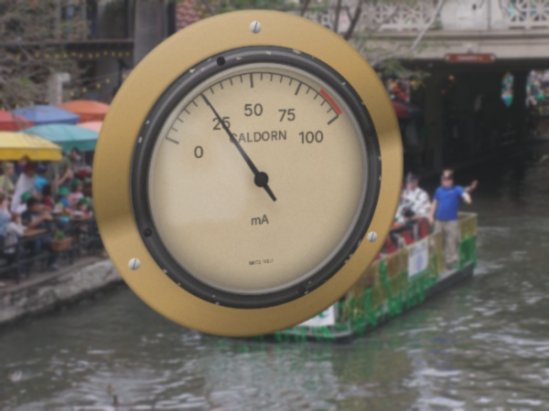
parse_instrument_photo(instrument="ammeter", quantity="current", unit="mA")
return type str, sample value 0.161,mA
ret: 25,mA
